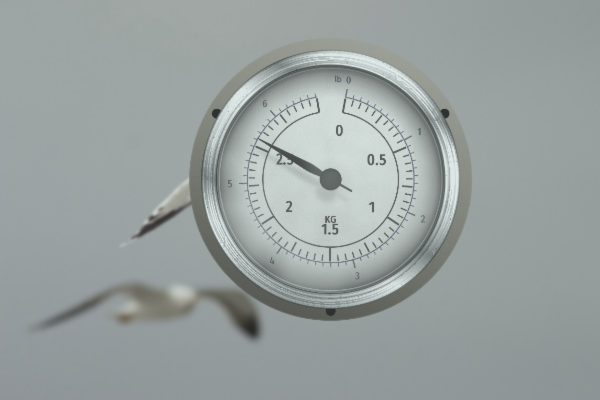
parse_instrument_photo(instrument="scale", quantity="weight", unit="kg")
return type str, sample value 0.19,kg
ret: 2.55,kg
